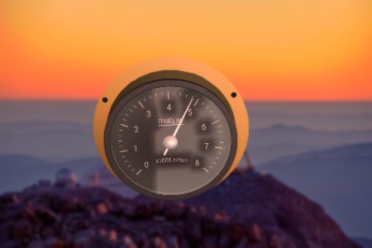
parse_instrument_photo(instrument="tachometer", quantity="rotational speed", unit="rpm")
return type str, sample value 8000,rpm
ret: 4800,rpm
